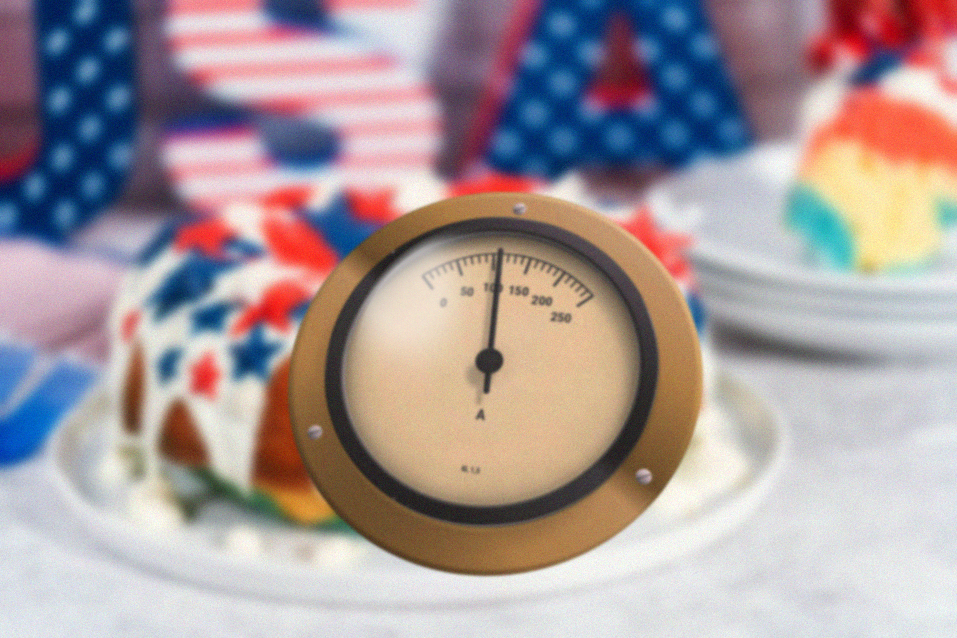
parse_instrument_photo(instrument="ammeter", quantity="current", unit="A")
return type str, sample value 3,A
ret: 110,A
